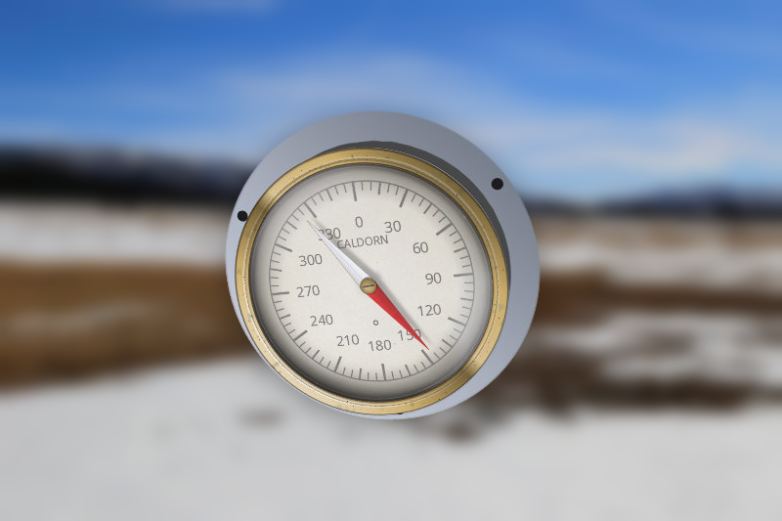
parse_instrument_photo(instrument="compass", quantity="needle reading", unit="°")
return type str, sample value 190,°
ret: 145,°
